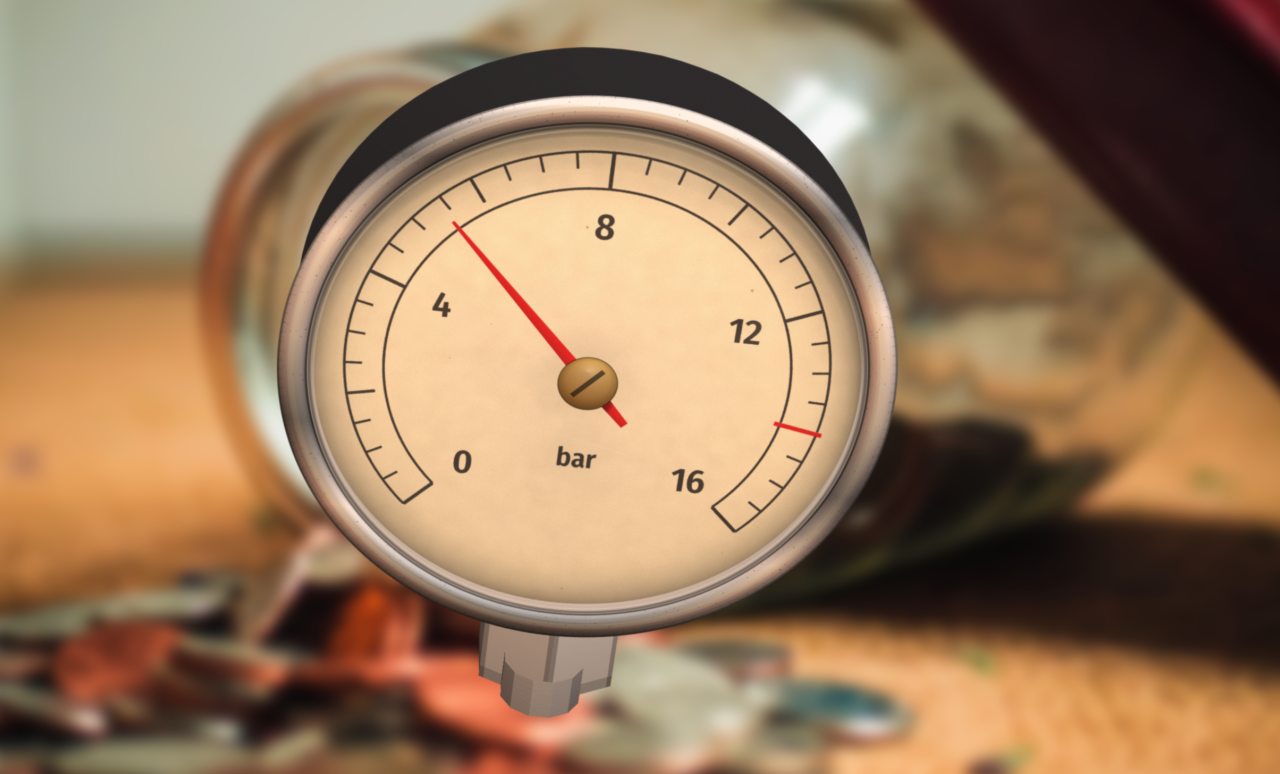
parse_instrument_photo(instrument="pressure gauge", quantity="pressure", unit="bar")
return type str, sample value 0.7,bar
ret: 5.5,bar
